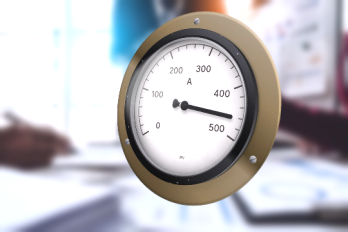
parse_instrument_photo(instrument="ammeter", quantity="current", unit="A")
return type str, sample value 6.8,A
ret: 460,A
